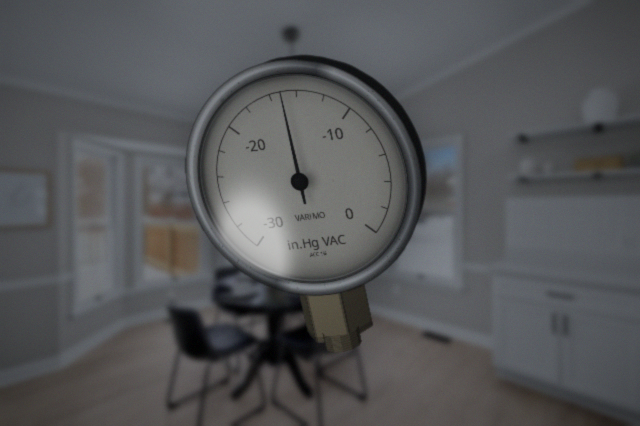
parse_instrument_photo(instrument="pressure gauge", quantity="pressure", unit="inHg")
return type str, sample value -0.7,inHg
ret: -15,inHg
